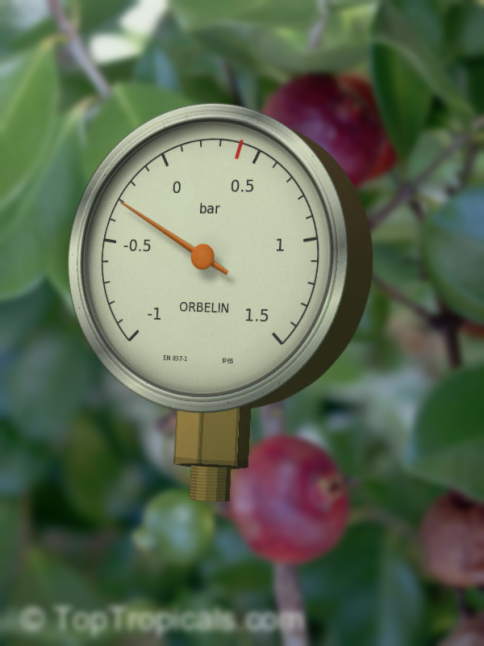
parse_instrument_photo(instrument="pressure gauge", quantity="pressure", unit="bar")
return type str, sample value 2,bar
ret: -0.3,bar
